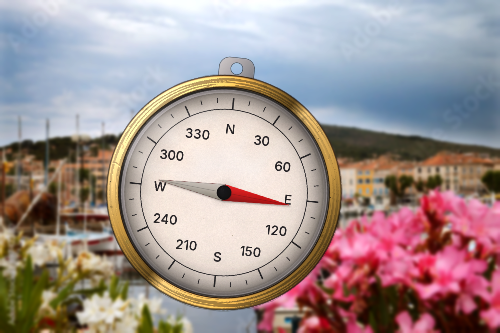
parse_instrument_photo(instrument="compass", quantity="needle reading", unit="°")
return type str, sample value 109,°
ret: 95,°
